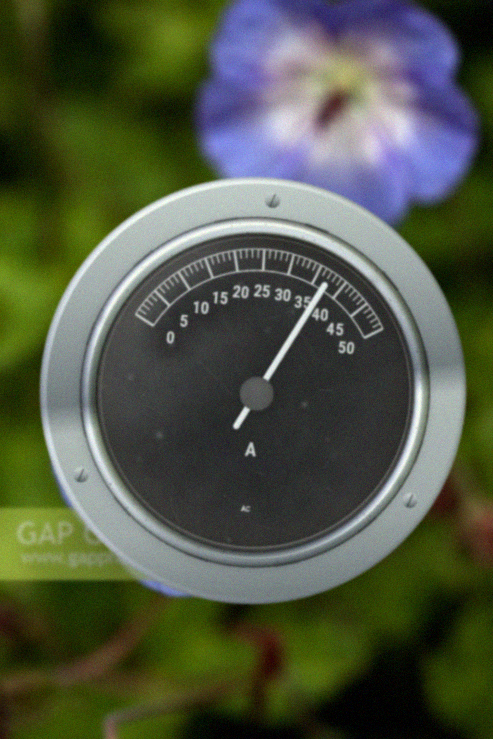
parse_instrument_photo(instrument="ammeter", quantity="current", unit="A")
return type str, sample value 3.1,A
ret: 37,A
